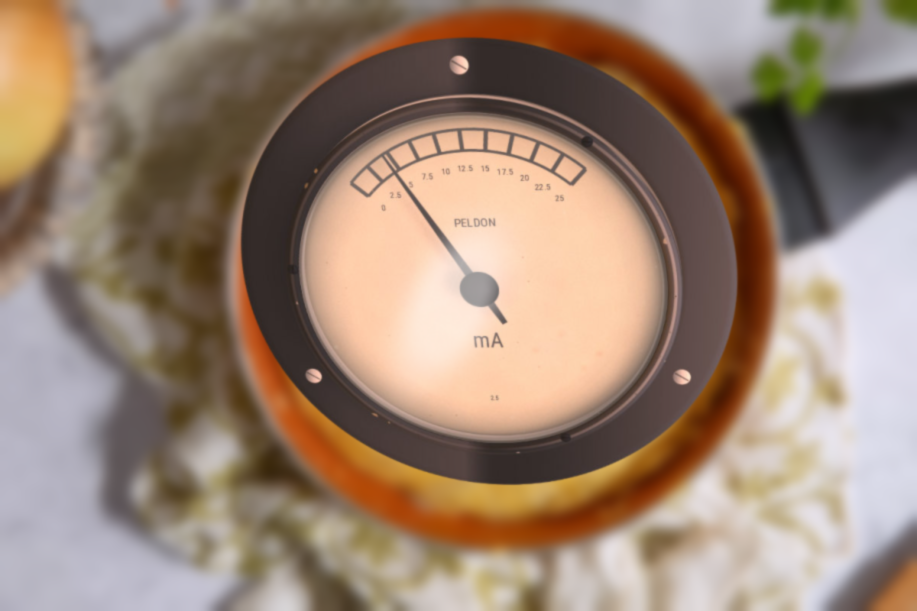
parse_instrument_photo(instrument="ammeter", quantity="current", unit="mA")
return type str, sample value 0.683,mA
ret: 5,mA
